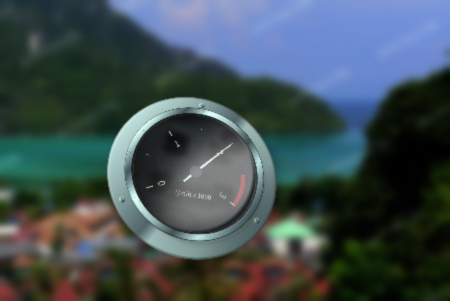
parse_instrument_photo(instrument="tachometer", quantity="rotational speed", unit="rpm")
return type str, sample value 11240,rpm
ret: 2000,rpm
